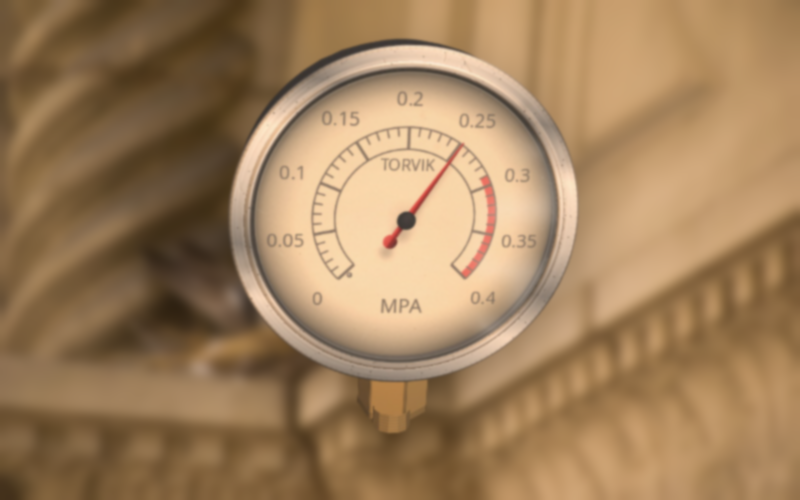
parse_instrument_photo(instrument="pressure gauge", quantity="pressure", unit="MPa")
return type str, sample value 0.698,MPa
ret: 0.25,MPa
